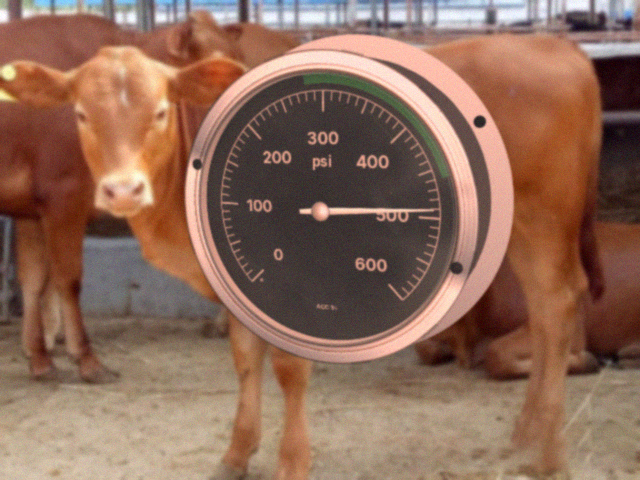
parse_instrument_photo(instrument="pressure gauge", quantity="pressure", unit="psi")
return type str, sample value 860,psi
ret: 490,psi
